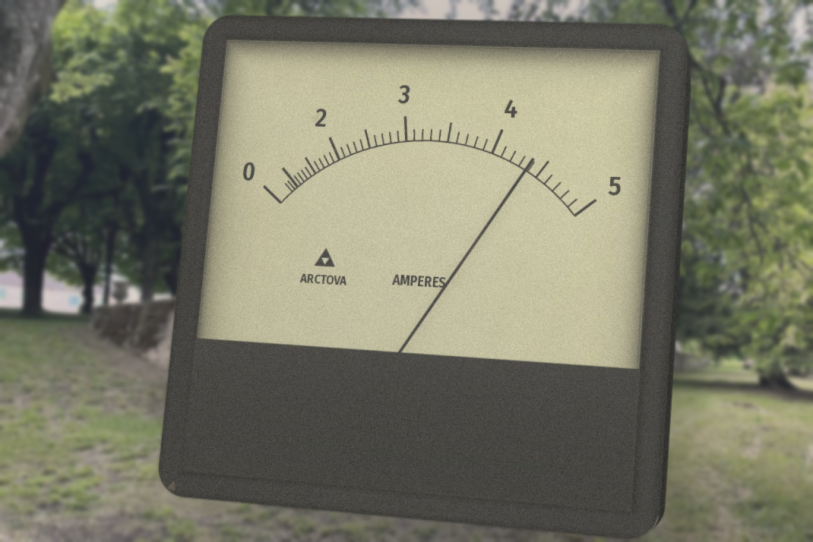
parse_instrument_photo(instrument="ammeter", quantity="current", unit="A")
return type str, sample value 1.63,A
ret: 4.4,A
